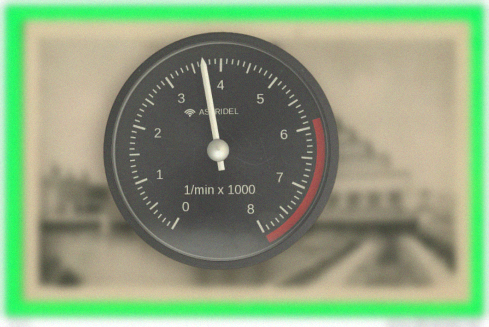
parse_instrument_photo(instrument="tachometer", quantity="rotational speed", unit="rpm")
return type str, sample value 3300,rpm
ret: 3700,rpm
